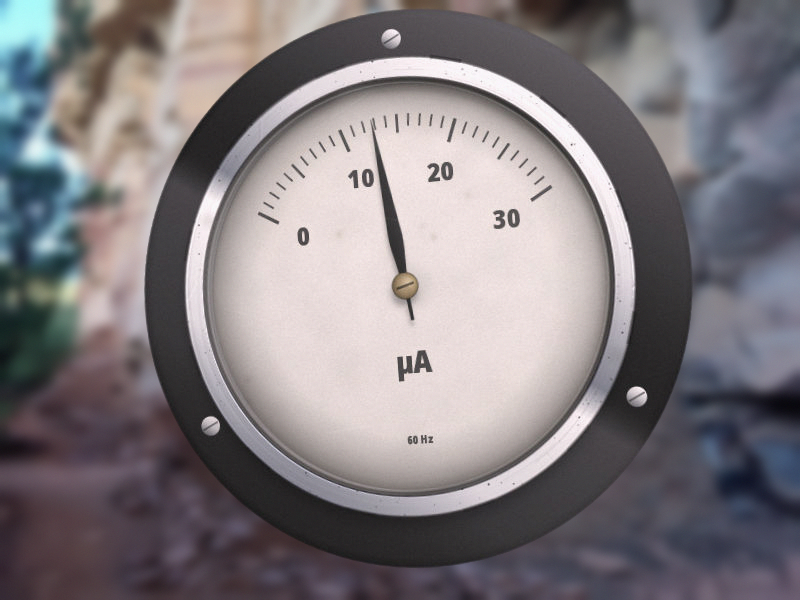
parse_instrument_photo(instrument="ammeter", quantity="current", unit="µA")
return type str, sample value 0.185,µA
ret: 13,µA
